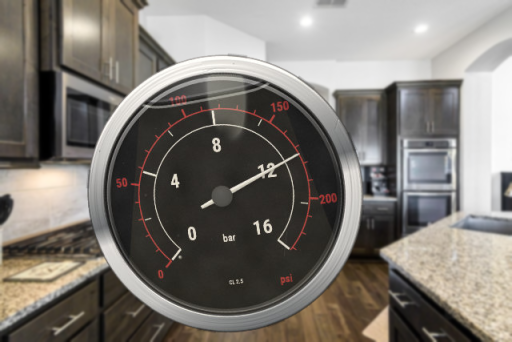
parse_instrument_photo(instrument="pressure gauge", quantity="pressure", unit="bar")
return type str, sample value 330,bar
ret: 12,bar
